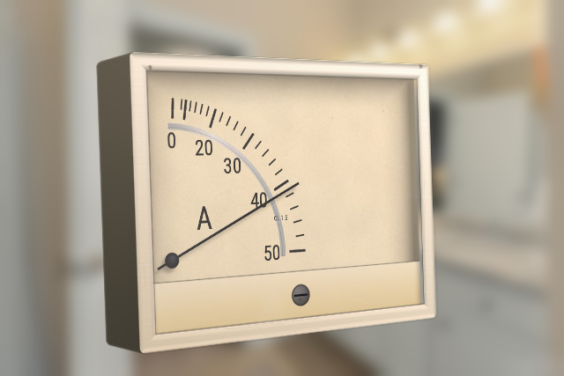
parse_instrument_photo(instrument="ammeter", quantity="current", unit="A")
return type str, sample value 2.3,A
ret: 41,A
